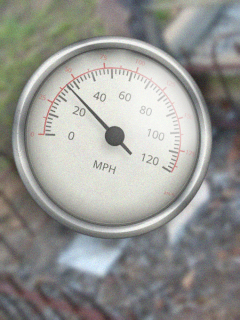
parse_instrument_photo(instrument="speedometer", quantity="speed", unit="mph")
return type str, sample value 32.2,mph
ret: 26,mph
